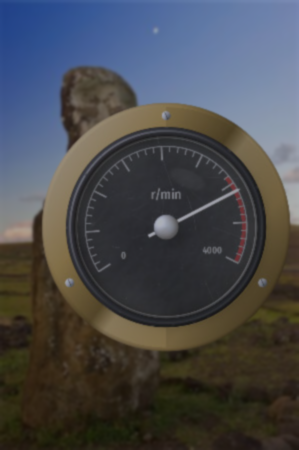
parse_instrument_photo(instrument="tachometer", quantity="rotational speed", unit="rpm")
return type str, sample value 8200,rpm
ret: 3100,rpm
